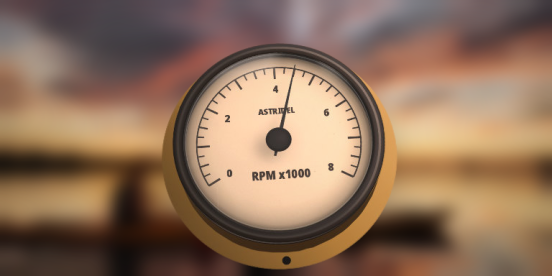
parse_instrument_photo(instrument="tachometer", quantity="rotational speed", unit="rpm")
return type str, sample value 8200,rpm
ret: 4500,rpm
